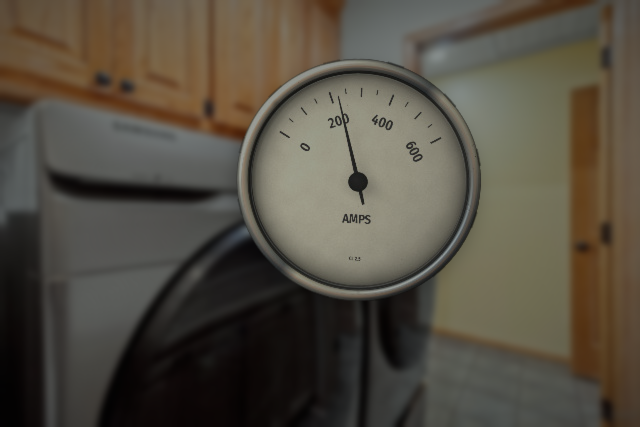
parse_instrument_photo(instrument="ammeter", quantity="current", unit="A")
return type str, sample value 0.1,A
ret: 225,A
